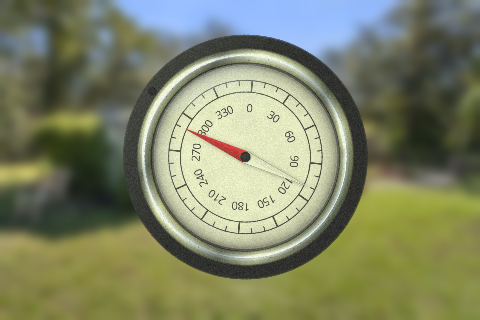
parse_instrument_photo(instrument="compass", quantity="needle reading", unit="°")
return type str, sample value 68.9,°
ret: 290,°
